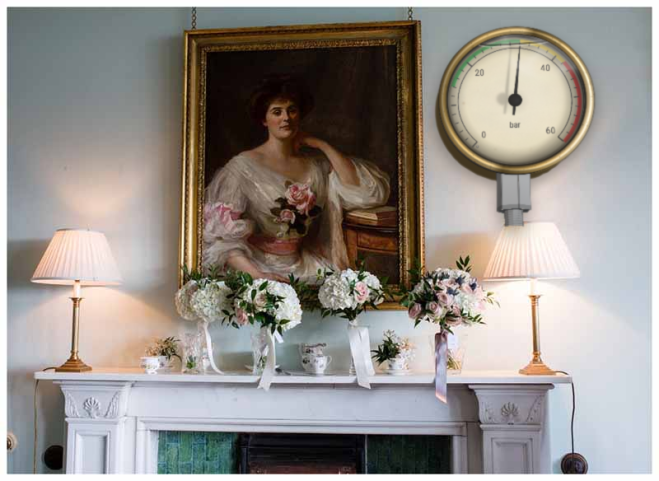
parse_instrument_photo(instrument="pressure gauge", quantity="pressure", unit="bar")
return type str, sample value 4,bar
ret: 32,bar
